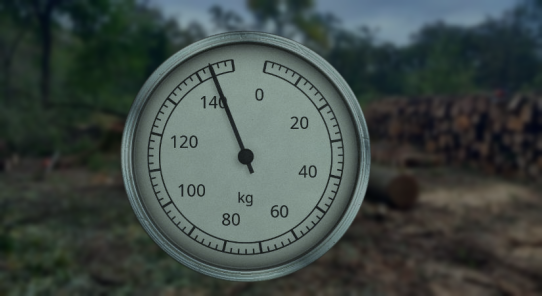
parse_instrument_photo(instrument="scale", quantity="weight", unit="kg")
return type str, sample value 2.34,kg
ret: 144,kg
